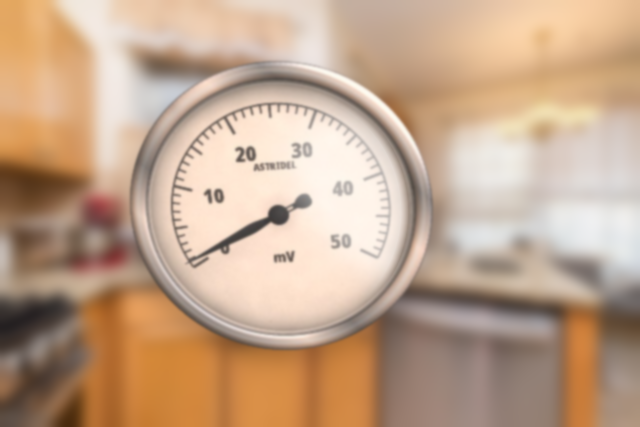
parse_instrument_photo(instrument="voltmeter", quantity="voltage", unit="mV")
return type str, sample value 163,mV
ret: 1,mV
